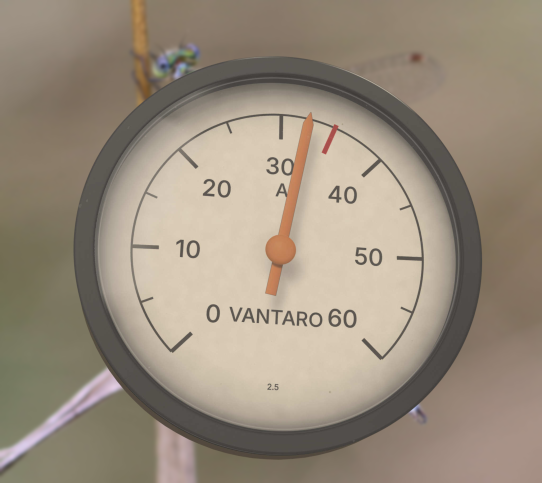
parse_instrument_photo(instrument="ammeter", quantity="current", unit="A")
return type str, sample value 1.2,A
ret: 32.5,A
